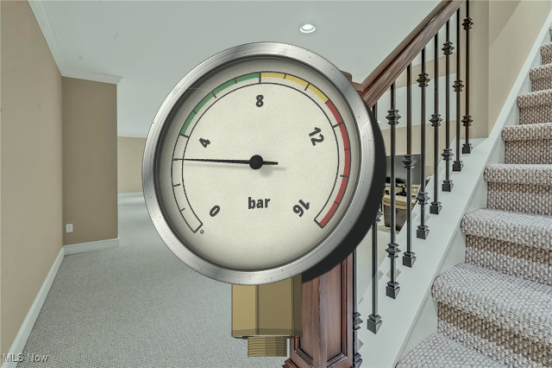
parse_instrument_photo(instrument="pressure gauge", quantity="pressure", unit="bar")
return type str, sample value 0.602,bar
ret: 3,bar
